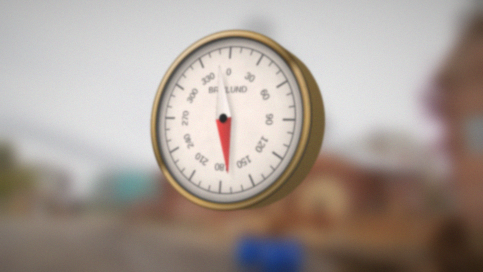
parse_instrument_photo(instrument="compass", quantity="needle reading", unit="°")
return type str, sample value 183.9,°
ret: 170,°
